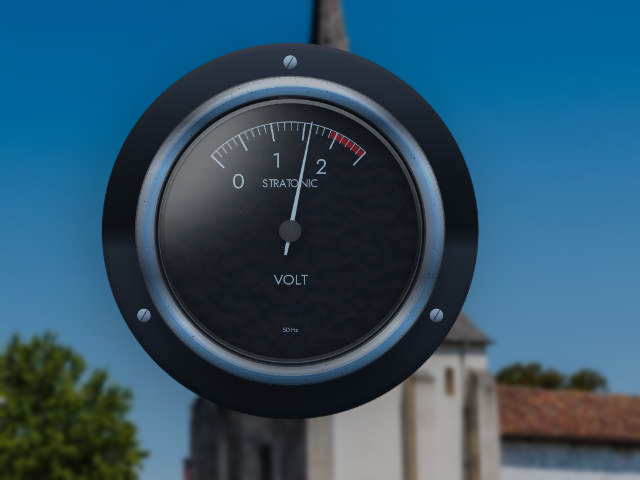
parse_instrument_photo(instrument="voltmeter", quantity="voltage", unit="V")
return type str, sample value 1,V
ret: 1.6,V
